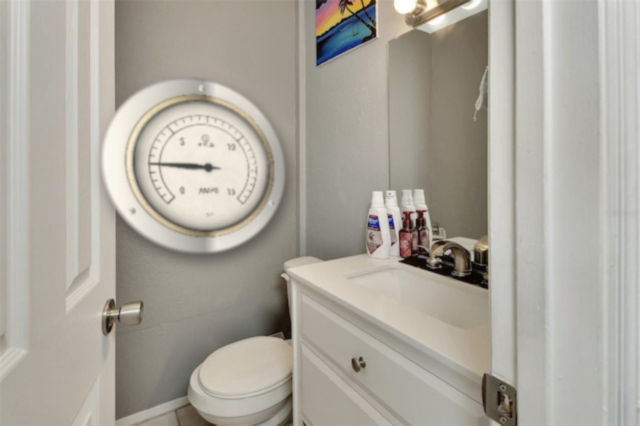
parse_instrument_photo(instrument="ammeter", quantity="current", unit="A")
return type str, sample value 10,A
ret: 2.5,A
